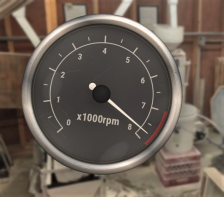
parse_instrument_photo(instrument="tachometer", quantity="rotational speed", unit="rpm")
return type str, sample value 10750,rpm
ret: 7750,rpm
